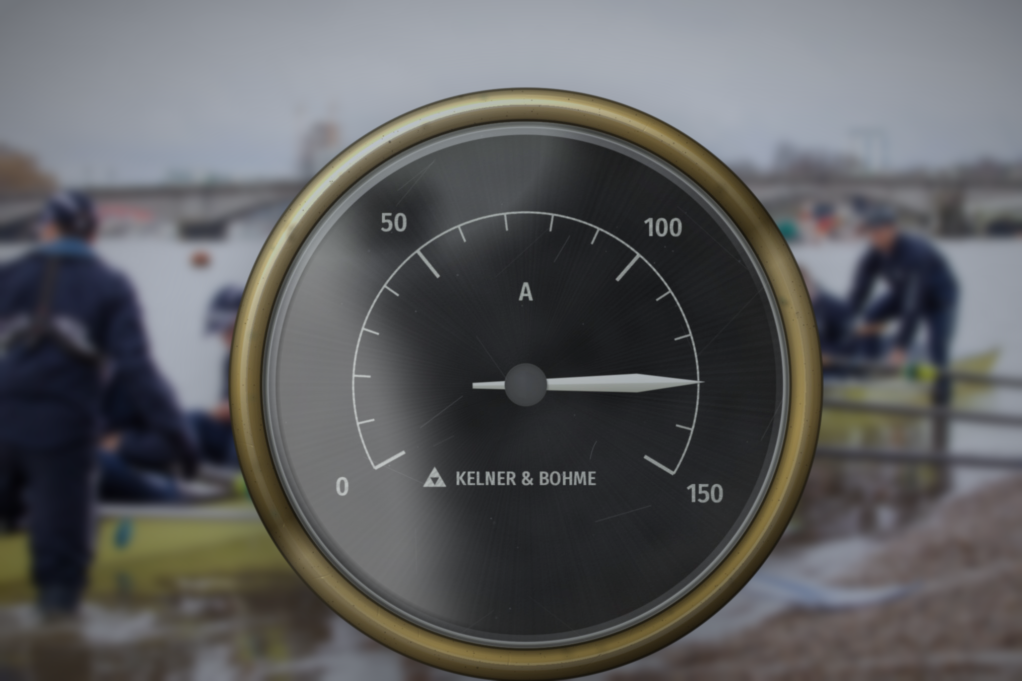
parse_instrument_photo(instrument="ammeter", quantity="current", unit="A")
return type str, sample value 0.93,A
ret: 130,A
